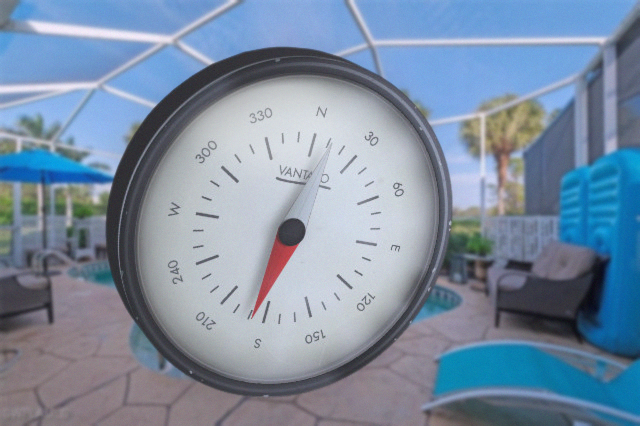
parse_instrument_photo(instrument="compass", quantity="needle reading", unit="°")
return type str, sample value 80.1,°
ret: 190,°
